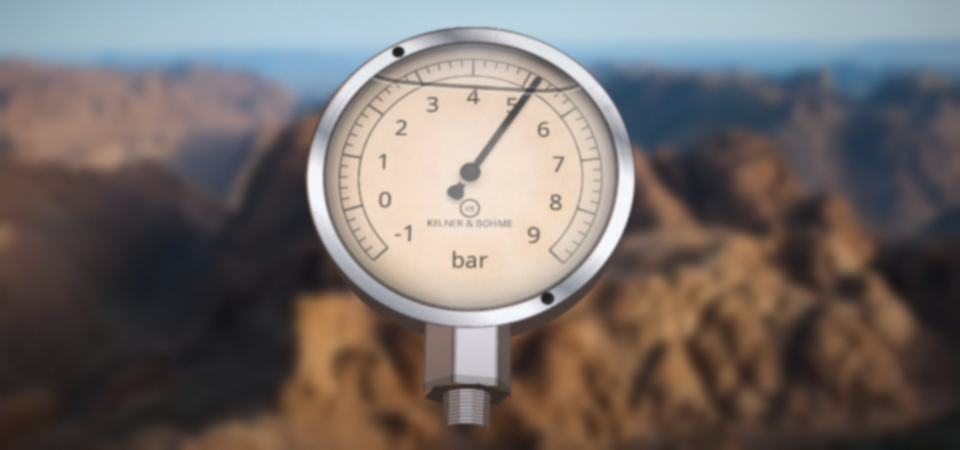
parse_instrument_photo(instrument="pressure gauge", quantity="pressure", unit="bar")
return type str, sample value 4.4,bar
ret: 5.2,bar
